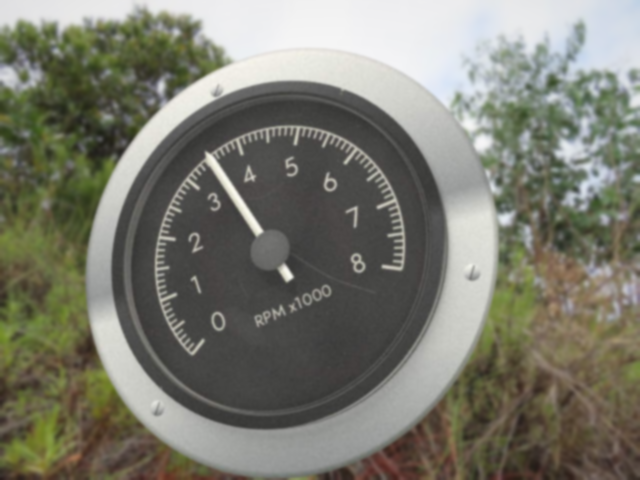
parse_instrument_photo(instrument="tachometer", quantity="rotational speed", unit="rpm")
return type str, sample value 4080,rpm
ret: 3500,rpm
